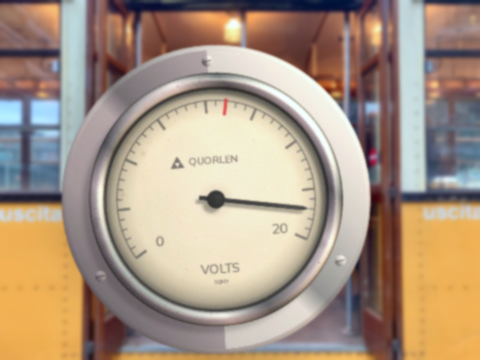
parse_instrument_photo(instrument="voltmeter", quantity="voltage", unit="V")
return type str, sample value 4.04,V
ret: 18.5,V
